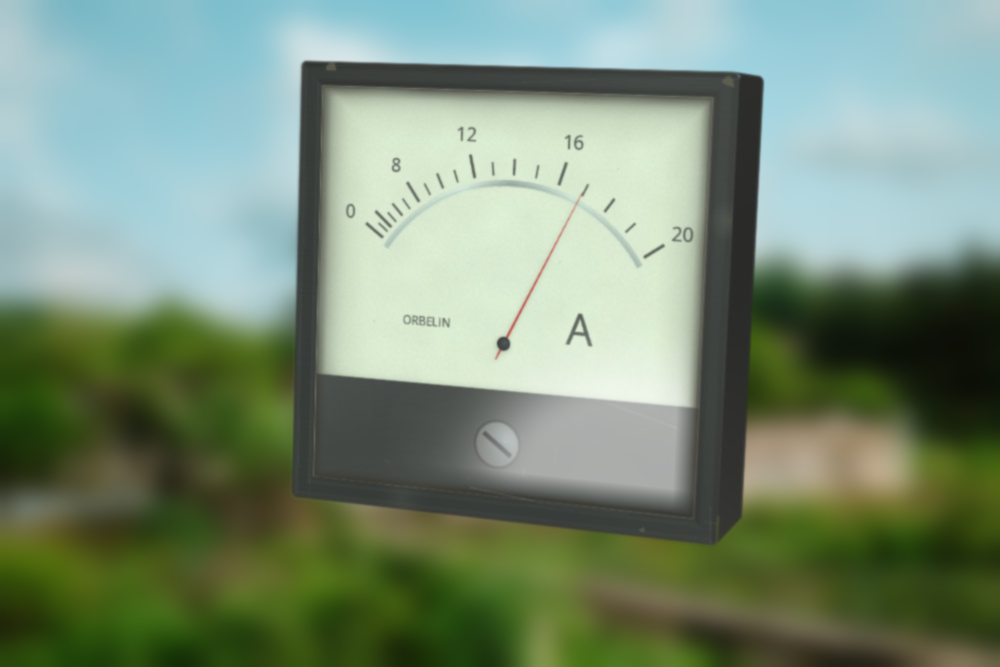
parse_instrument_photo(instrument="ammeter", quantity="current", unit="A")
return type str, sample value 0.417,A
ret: 17,A
